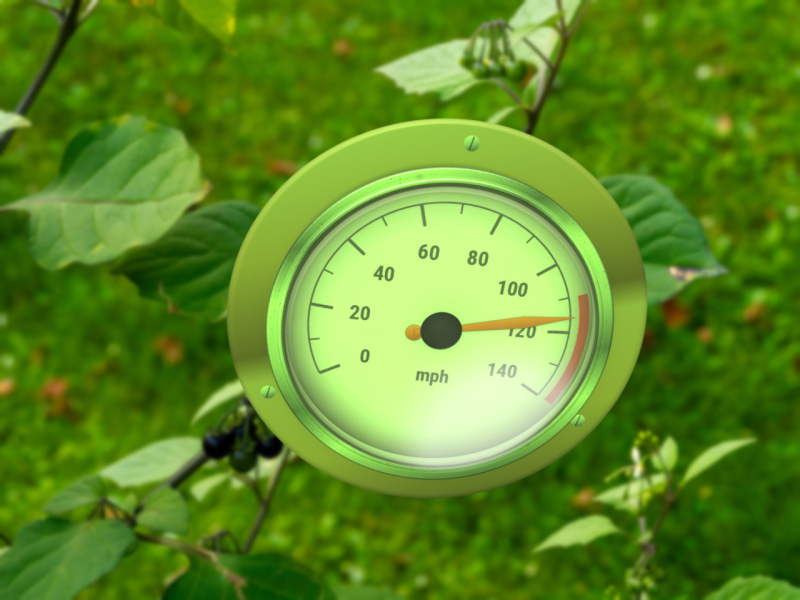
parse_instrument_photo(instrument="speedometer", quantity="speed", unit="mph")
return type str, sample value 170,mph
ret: 115,mph
